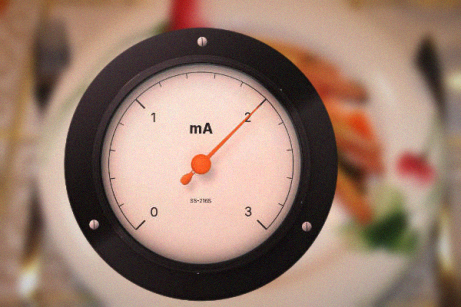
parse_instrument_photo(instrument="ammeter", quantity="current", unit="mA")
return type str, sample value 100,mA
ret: 2,mA
